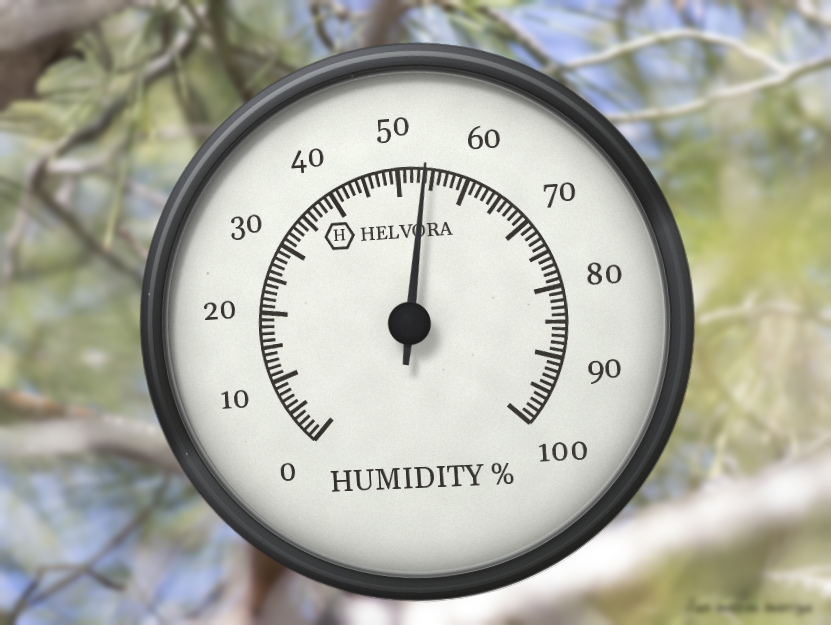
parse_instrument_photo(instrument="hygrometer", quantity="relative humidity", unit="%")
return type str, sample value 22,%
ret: 54,%
